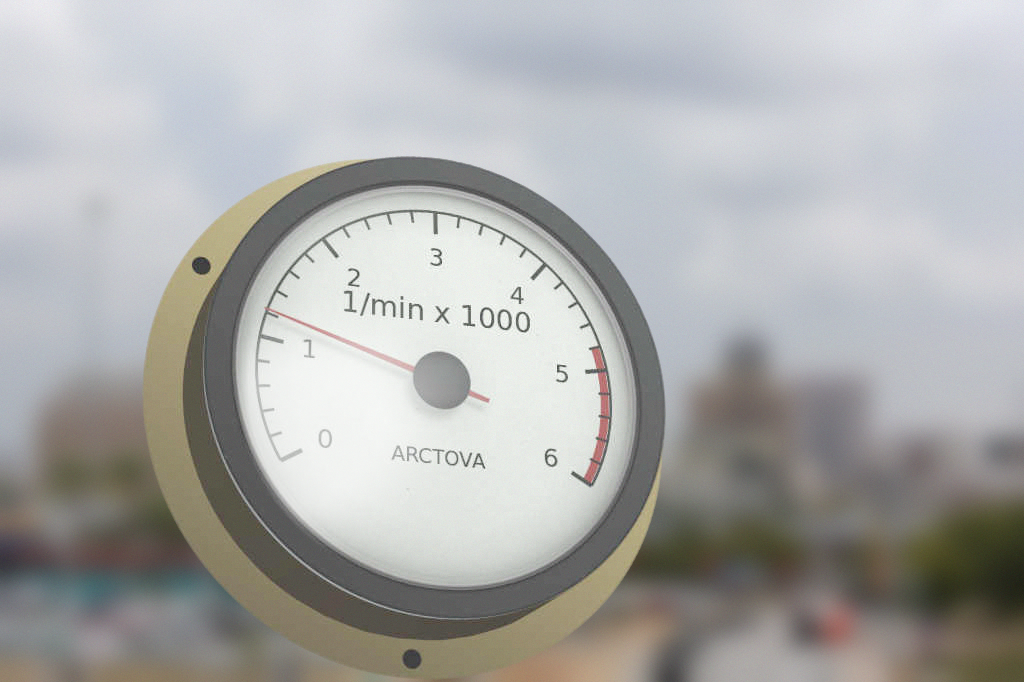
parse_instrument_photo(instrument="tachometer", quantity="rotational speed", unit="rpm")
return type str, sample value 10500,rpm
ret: 1200,rpm
